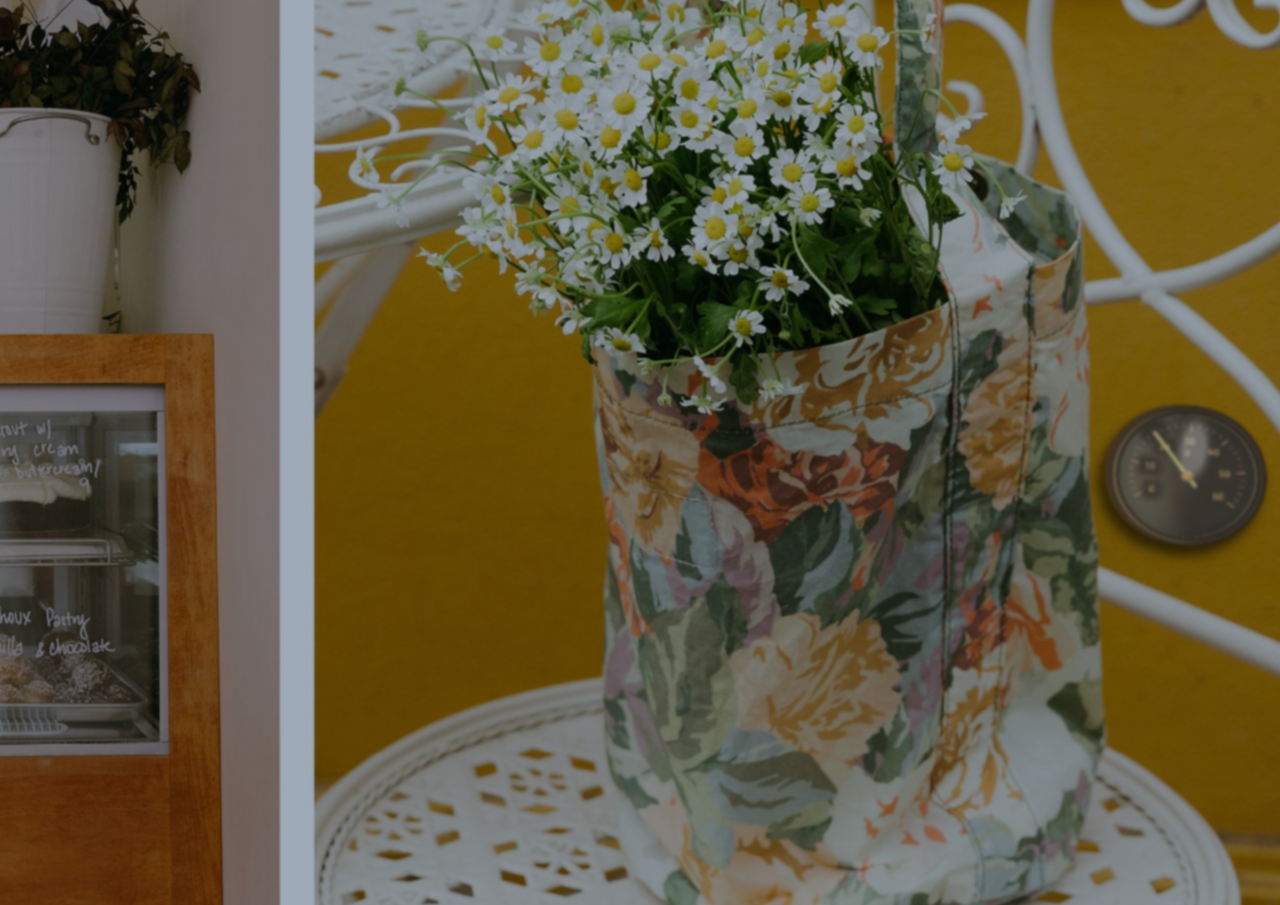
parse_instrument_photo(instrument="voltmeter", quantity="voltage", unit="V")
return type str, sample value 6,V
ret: 20,V
